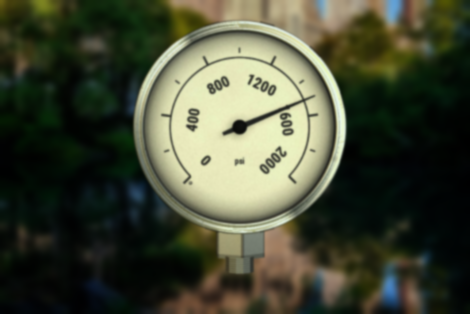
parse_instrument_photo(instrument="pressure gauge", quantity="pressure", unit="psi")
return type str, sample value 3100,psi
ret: 1500,psi
